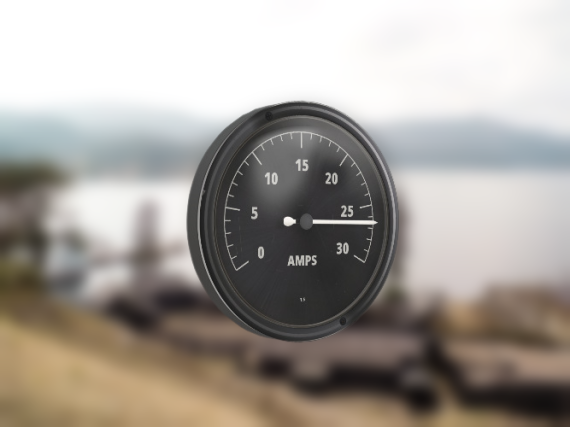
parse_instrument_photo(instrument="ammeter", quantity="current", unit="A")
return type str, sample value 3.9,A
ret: 26.5,A
